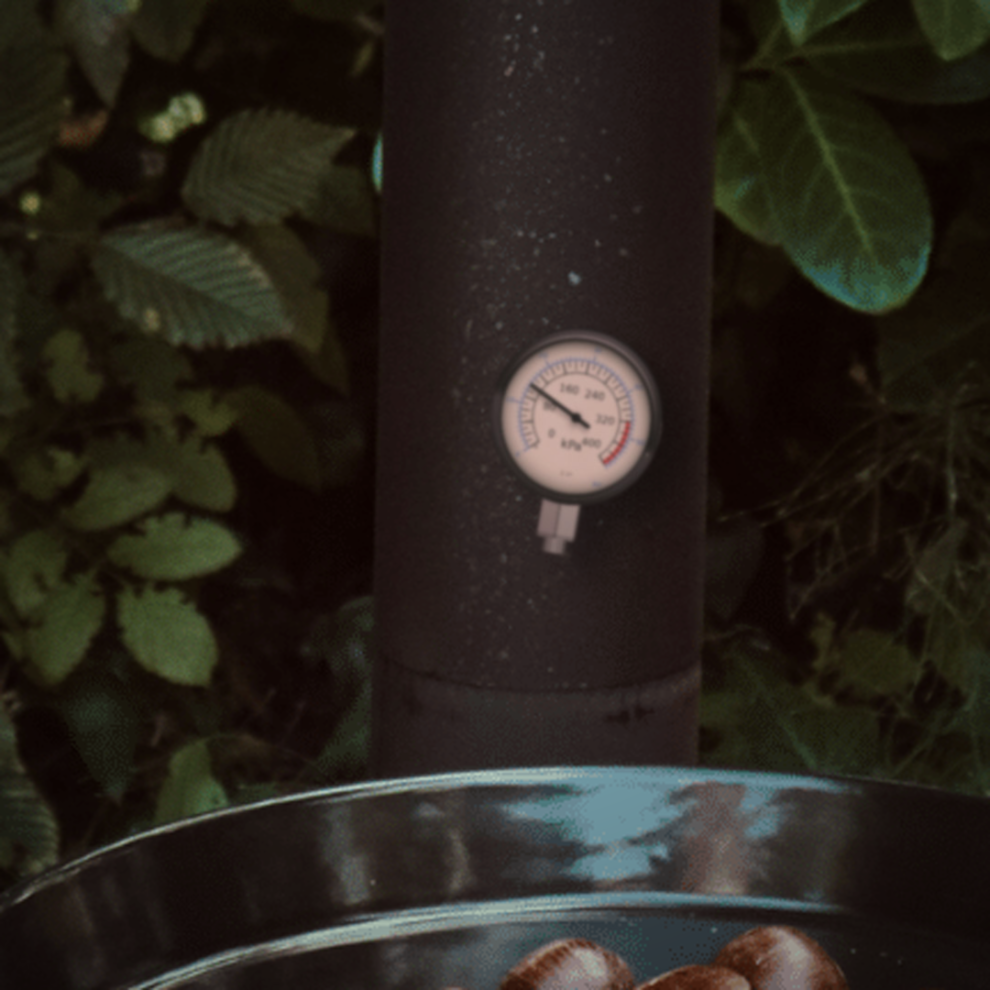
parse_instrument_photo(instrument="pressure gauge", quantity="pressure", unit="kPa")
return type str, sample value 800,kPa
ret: 100,kPa
